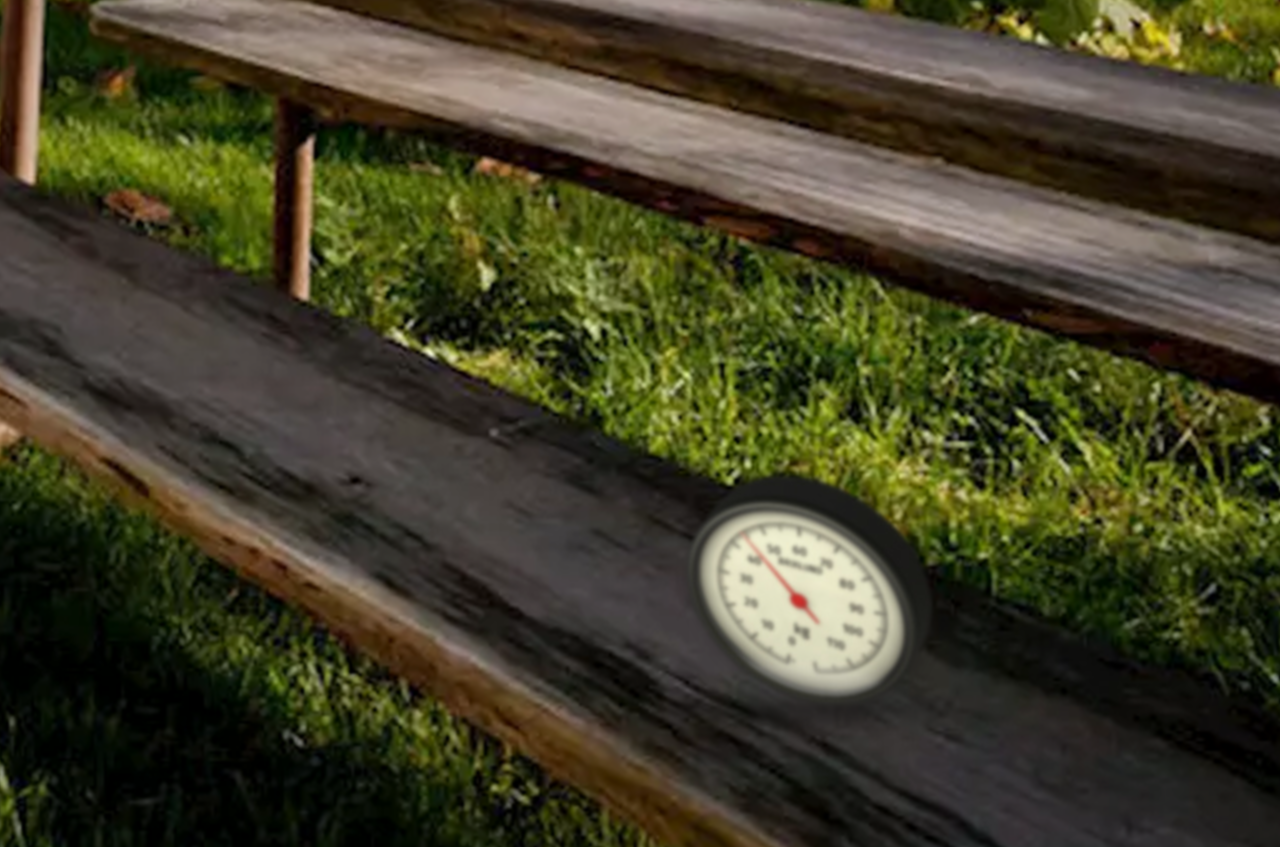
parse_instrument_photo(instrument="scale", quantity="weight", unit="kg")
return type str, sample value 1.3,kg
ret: 45,kg
